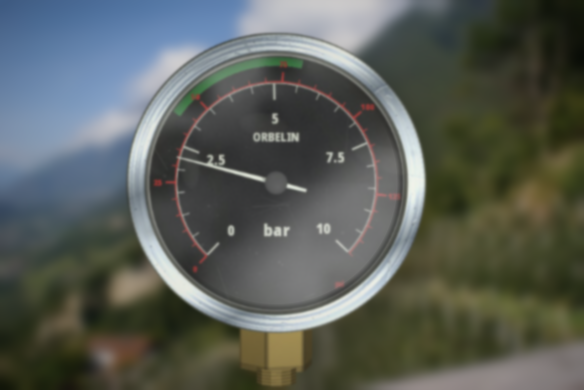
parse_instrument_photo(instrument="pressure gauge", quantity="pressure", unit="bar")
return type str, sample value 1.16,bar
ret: 2.25,bar
